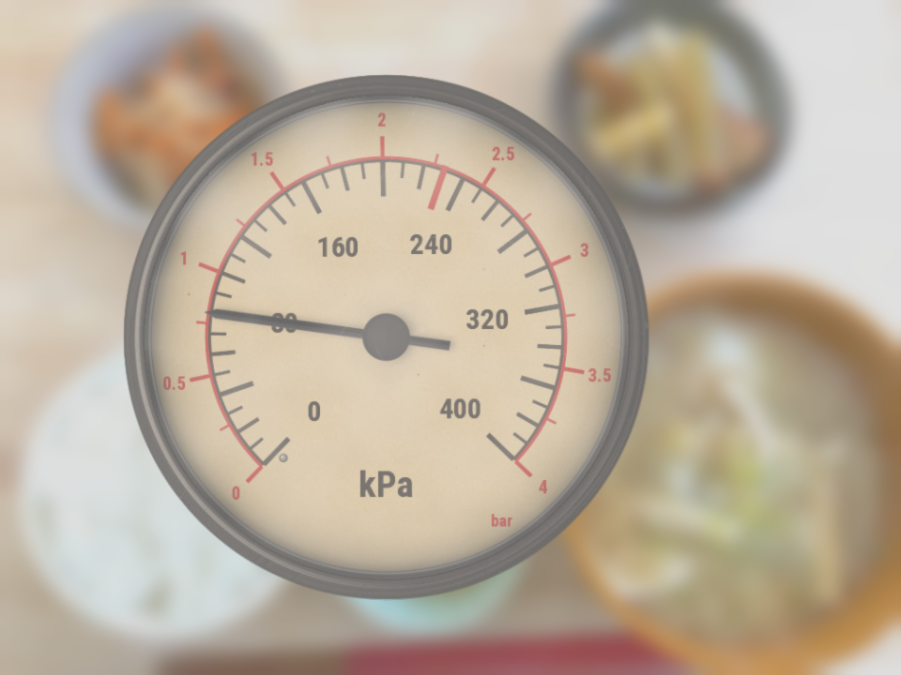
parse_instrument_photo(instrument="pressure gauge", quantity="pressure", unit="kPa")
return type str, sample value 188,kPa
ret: 80,kPa
